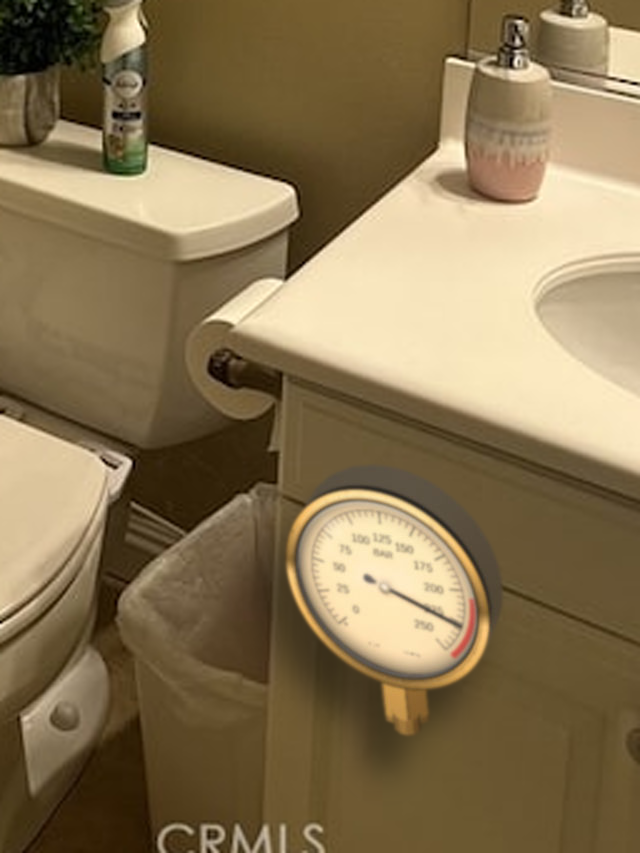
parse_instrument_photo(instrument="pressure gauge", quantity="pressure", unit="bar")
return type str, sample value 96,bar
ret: 225,bar
